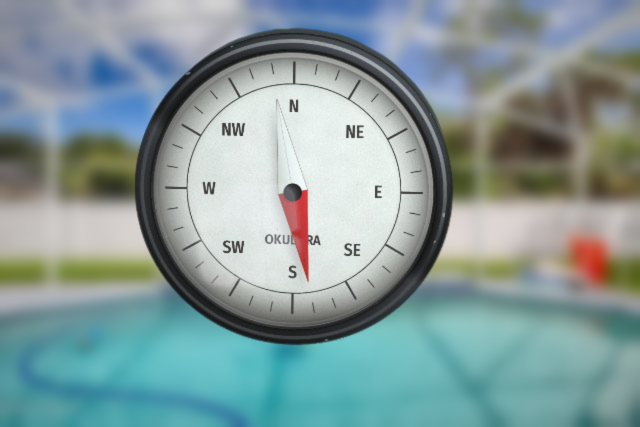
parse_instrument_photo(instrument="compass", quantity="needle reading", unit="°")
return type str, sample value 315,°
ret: 170,°
